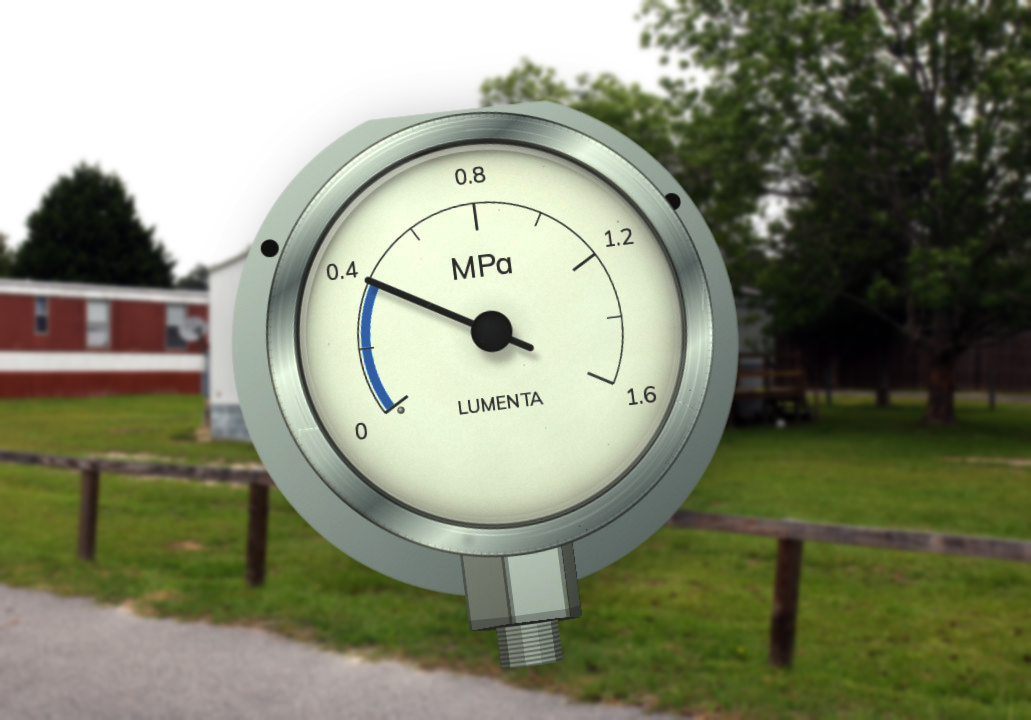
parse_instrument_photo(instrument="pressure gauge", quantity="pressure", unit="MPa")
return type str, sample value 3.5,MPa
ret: 0.4,MPa
